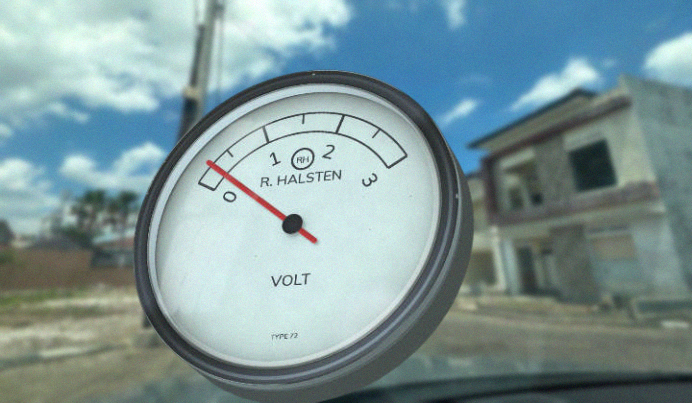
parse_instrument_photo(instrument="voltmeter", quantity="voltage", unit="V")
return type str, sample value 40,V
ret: 0.25,V
